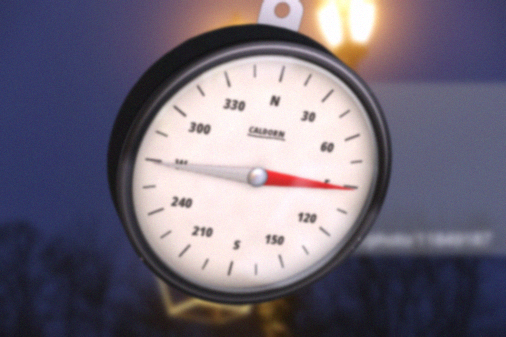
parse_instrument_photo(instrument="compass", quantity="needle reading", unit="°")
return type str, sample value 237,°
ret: 90,°
